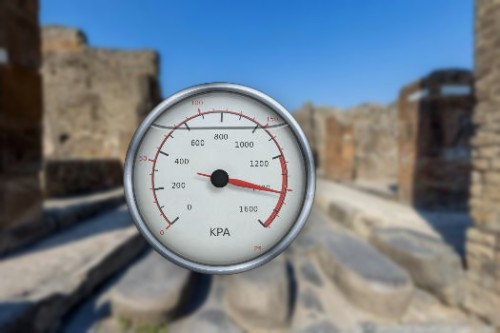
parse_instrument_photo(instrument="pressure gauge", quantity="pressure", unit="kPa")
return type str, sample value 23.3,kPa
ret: 1400,kPa
